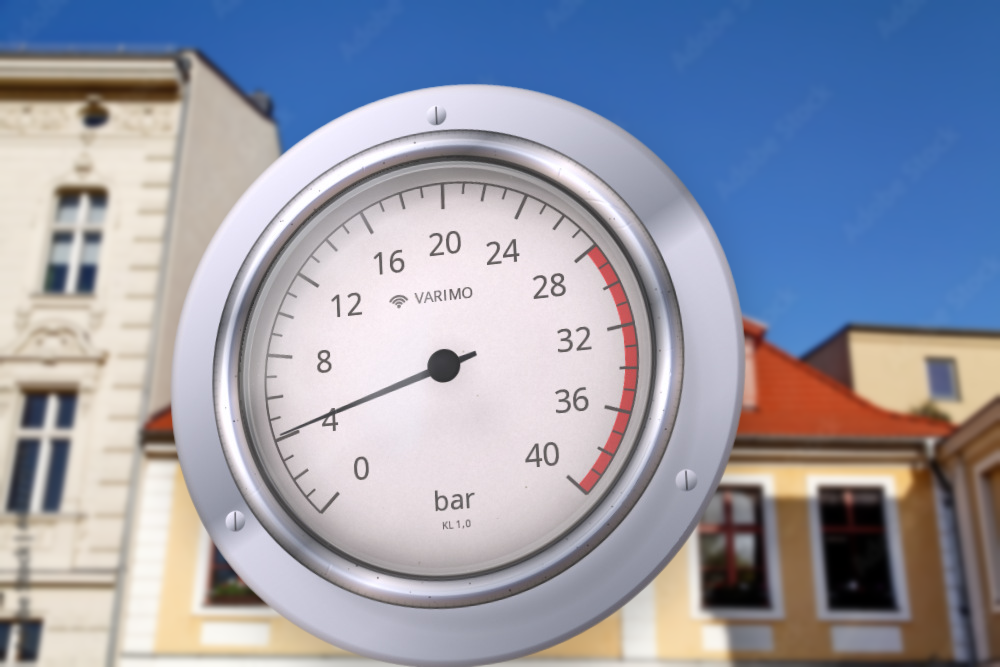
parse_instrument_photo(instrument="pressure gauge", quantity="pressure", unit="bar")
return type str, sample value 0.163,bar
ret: 4,bar
